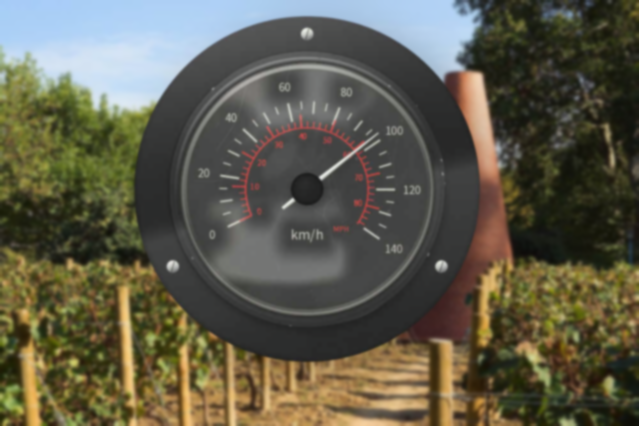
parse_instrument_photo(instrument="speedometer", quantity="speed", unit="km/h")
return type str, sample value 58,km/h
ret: 97.5,km/h
